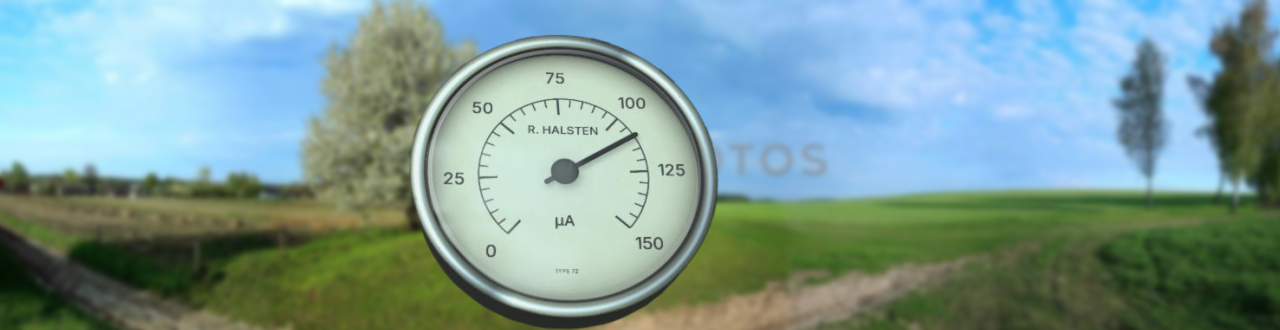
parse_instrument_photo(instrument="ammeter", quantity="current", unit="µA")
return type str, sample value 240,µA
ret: 110,µA
